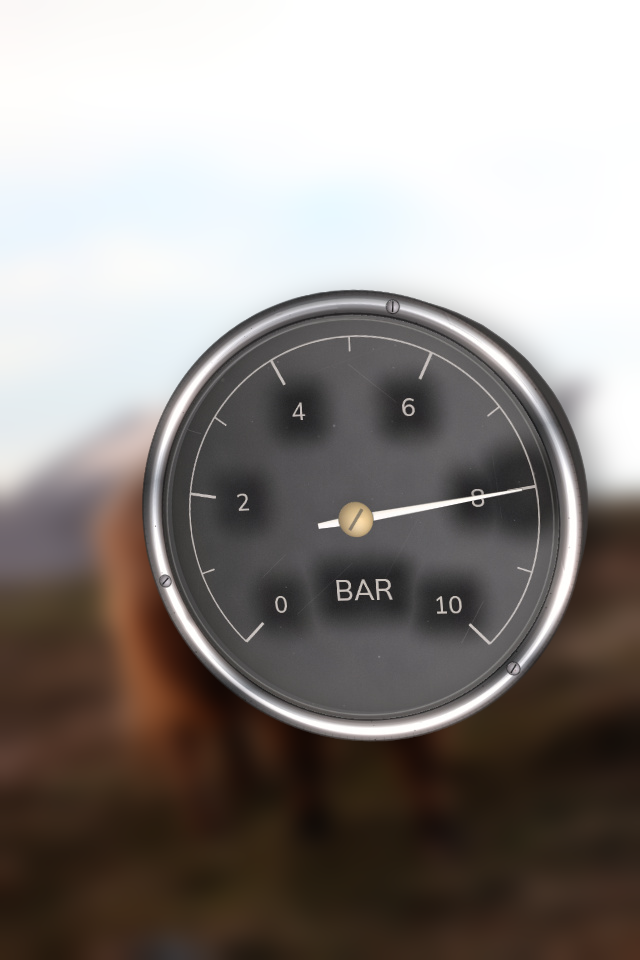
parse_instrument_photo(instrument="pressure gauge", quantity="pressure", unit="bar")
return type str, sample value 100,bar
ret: 8,bar
